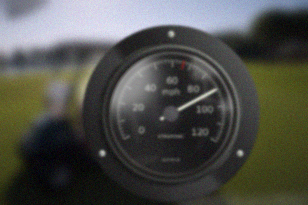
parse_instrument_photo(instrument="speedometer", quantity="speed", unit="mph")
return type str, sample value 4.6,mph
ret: 90,mph
